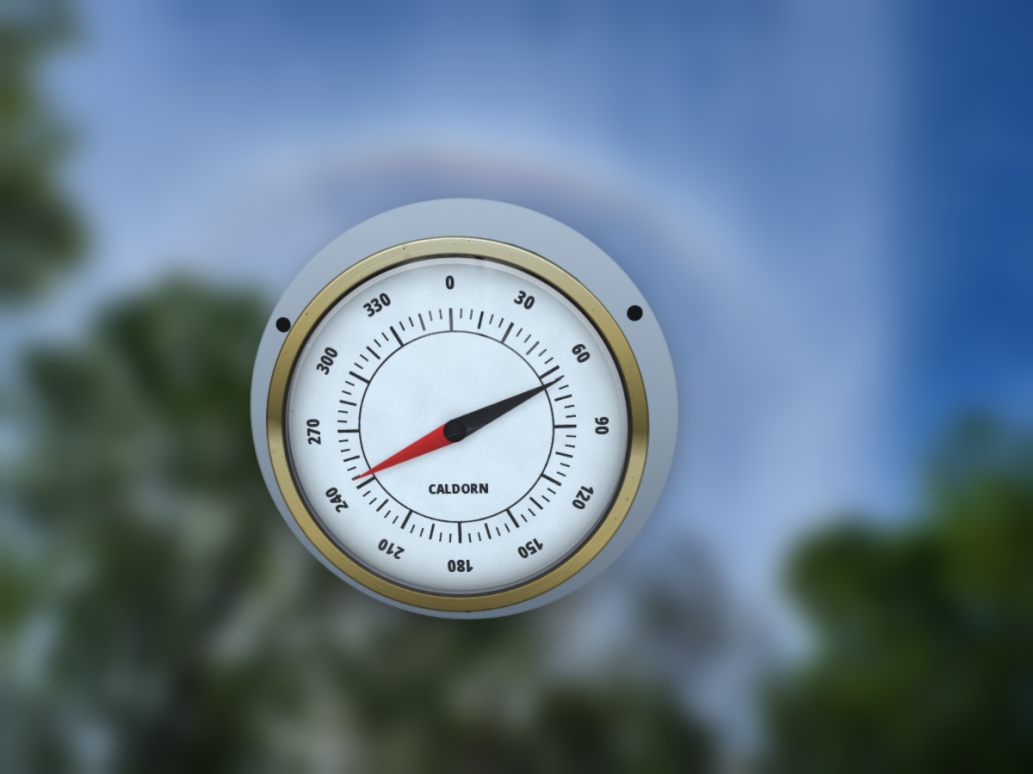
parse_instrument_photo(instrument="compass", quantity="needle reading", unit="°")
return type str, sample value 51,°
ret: 245,°
